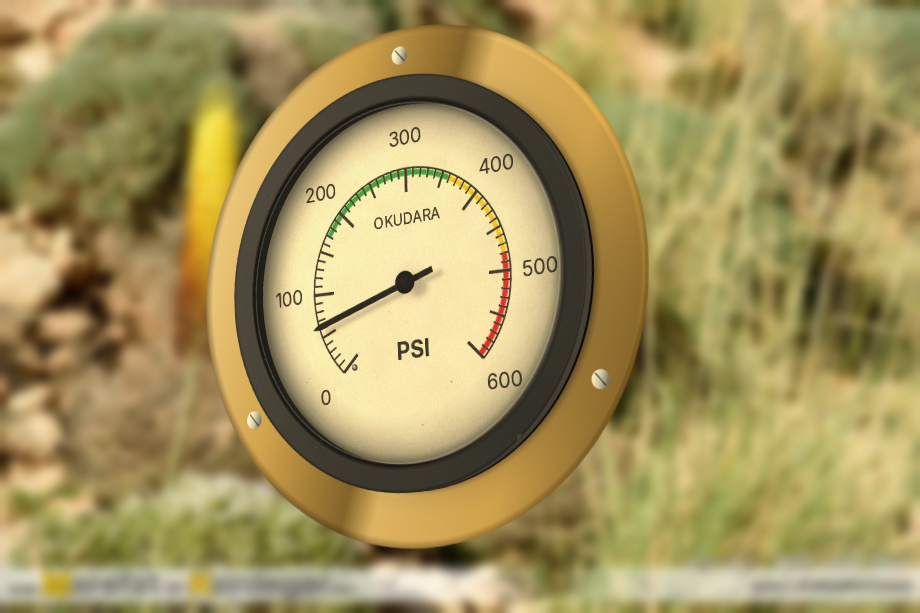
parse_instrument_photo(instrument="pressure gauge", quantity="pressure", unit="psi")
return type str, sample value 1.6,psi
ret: 60,psi
